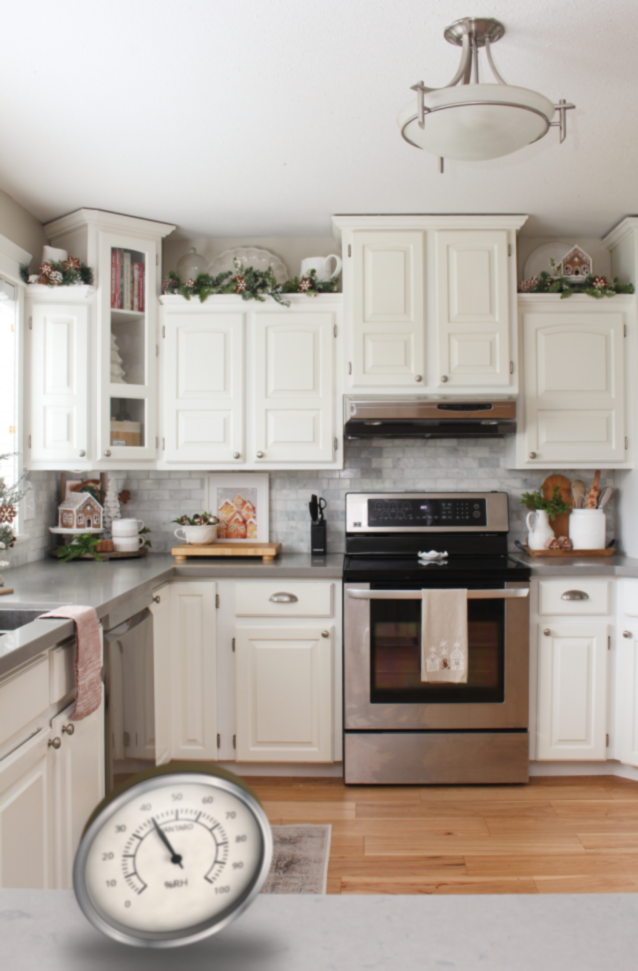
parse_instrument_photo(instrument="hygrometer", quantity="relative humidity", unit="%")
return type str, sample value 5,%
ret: 40,%
